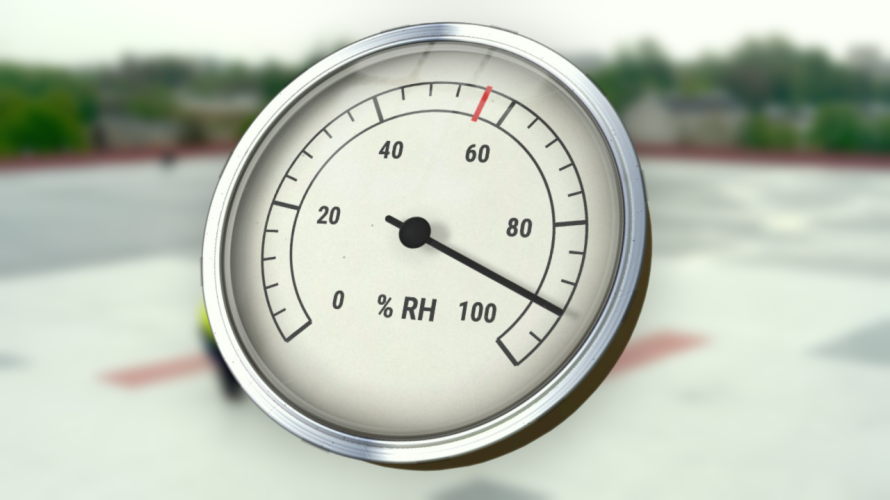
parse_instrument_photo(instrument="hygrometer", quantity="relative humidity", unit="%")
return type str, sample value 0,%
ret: 92,%
